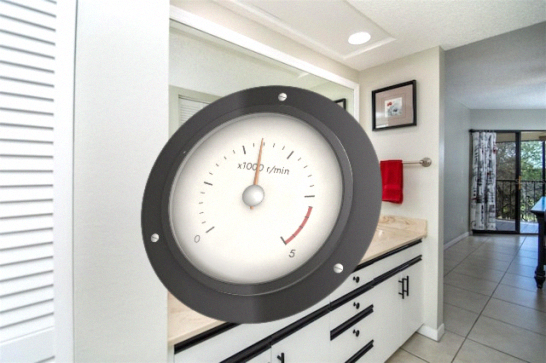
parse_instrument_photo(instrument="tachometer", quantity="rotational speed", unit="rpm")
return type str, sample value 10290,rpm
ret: 2400,rpm
